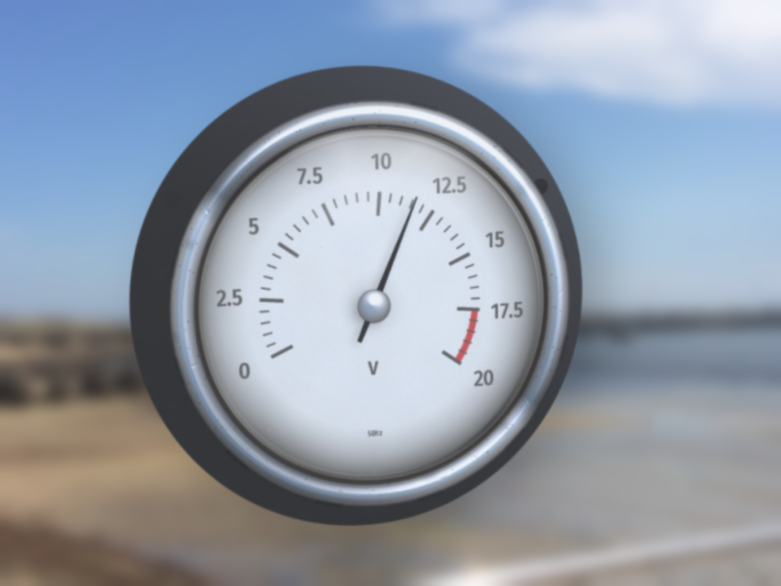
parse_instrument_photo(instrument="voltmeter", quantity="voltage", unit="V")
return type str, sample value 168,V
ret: 11.5,V
